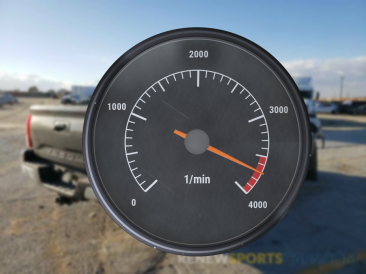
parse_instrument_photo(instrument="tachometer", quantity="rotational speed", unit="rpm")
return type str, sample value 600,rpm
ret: 3700,rpm
